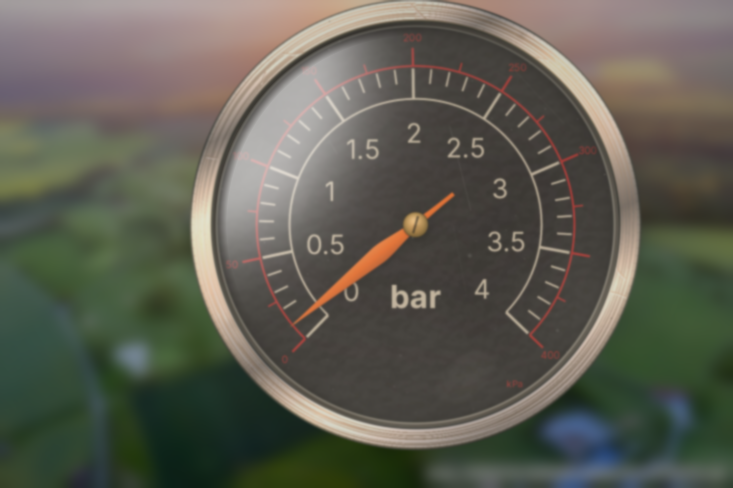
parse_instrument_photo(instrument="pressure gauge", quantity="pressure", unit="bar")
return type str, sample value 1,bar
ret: 0.1,bar
